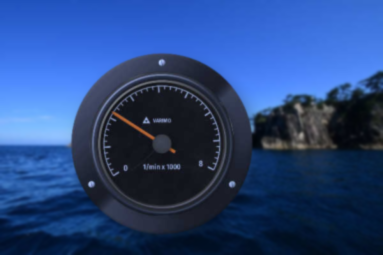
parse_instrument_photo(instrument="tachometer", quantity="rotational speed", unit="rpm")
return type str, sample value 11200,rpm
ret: 2200,rpm
